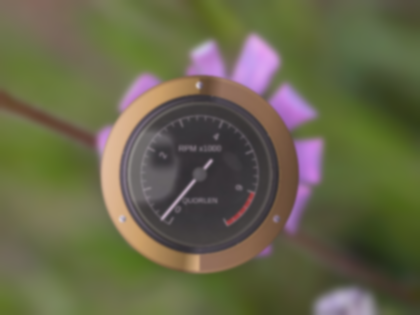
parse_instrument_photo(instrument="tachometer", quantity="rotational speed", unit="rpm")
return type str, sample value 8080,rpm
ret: 200,rpm
